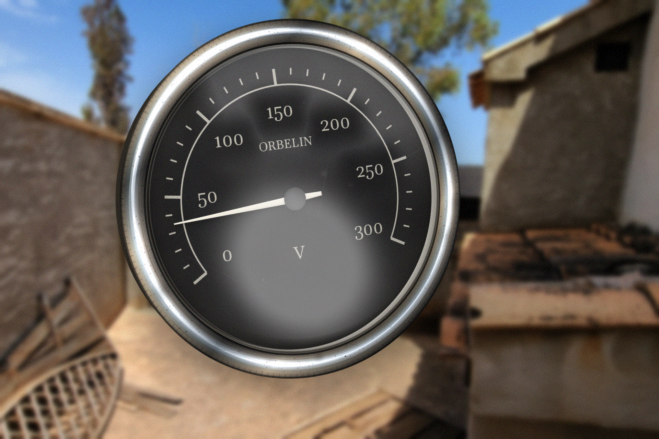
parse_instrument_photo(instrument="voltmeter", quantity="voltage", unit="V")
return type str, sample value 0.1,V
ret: 35,V
